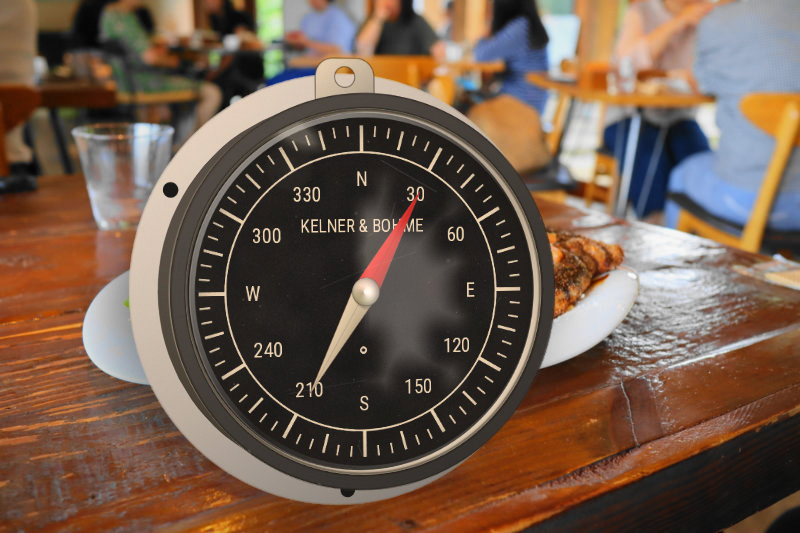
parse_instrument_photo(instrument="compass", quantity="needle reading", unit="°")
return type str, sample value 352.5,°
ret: 30,°
